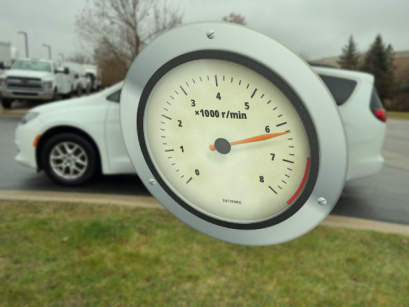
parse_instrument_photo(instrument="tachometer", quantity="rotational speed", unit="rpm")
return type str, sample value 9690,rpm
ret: 6200,rpm
